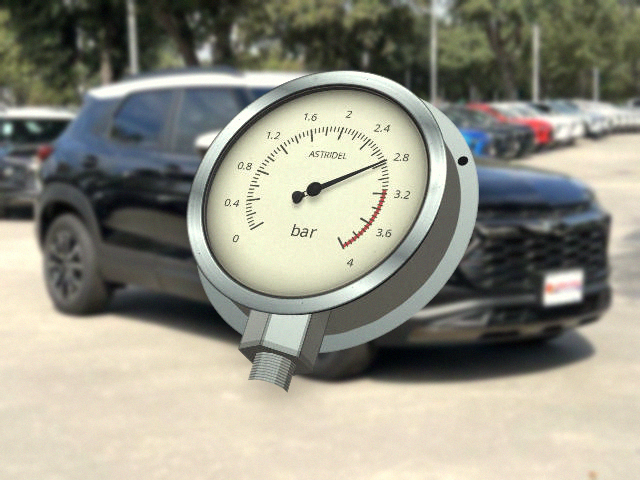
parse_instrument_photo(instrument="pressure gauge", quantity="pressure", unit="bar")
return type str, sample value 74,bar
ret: 2.8,bar
